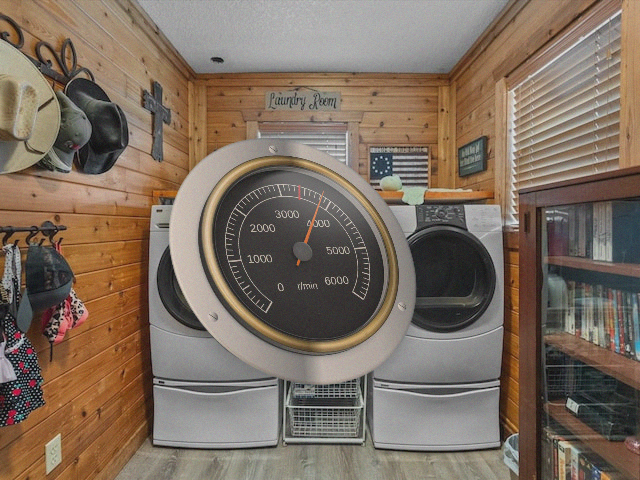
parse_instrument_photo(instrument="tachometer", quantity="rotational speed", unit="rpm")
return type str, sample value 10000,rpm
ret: 3800,rpm
